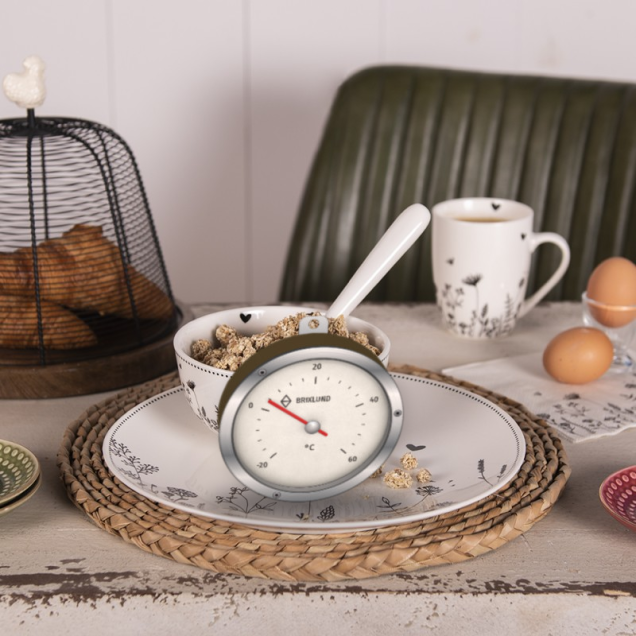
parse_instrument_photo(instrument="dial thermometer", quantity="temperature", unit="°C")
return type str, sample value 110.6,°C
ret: 4,°C
